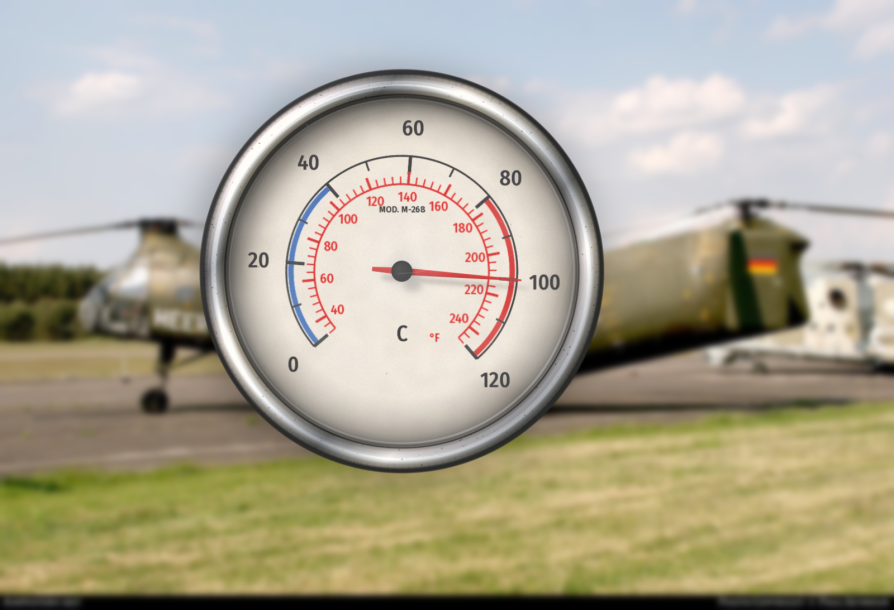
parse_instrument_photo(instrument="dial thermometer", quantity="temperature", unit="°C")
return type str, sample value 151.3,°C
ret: 100,°C
